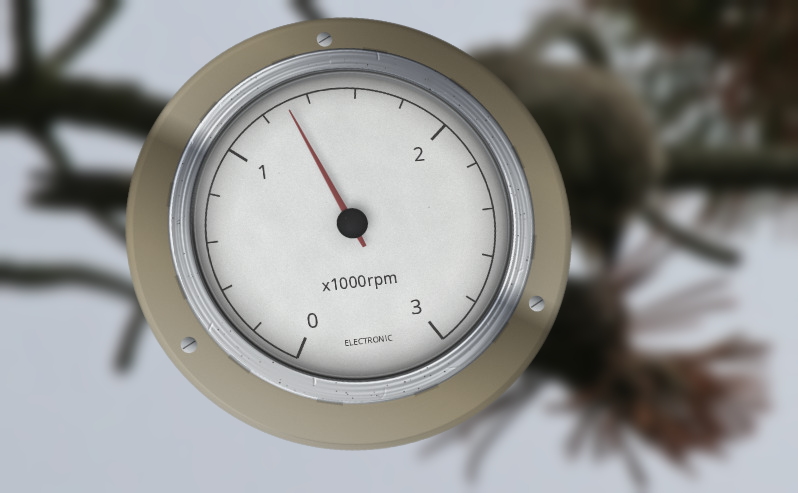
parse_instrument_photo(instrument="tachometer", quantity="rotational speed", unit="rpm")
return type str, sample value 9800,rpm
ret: 1300,rpm
